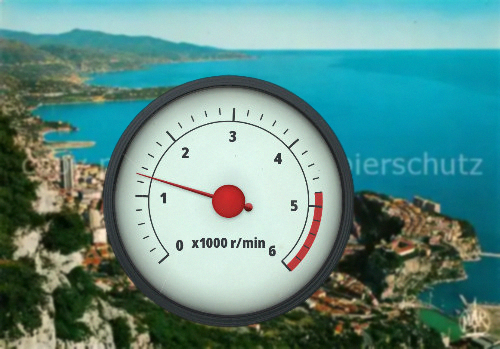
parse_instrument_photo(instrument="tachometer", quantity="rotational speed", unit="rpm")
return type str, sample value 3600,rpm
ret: 1300,rpm
